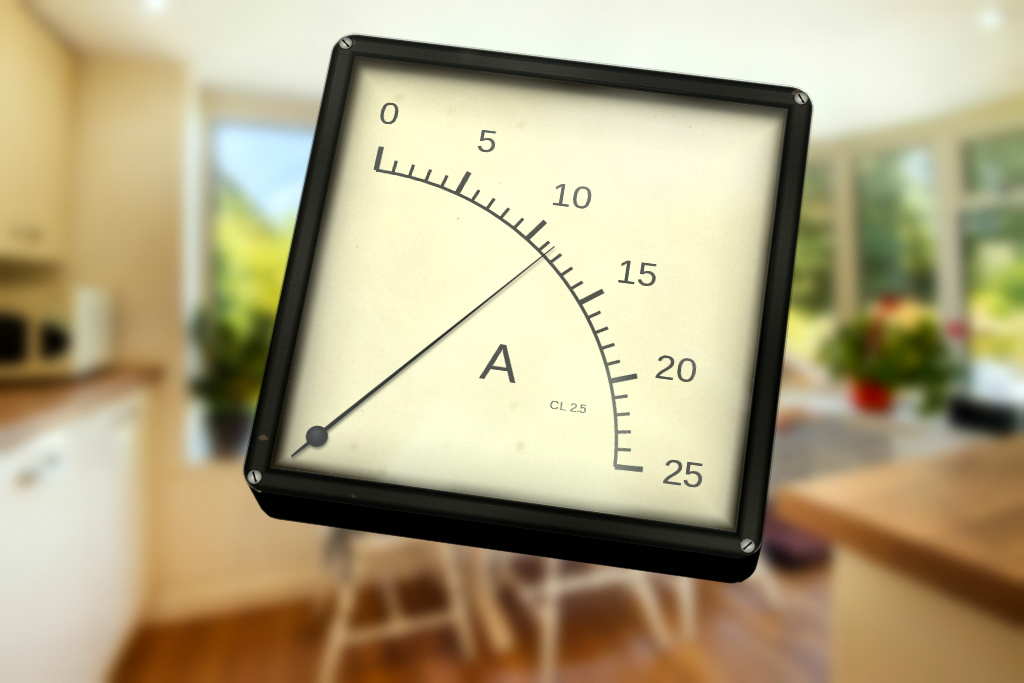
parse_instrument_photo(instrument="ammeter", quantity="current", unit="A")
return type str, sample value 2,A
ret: 11.5,A
